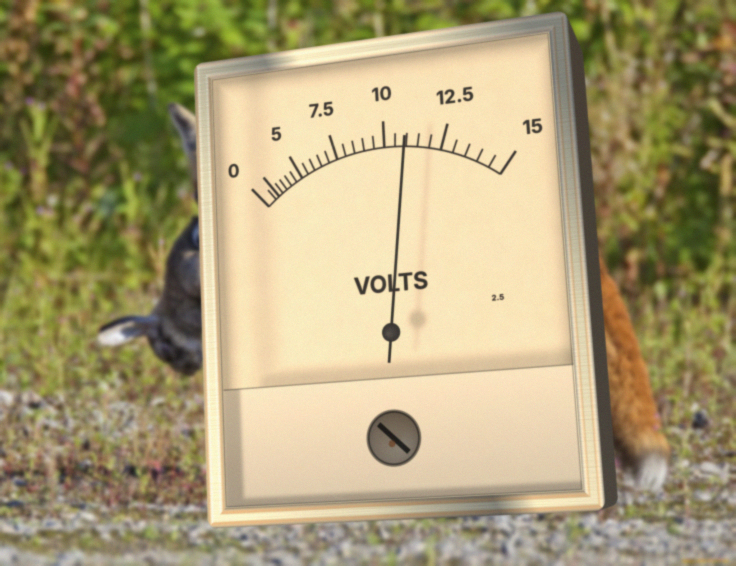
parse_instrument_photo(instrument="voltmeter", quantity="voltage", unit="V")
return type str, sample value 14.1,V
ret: 11,V
